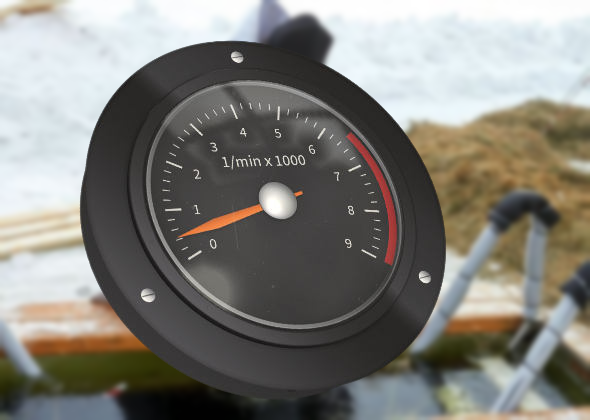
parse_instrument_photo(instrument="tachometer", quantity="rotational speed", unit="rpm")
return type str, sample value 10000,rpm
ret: 400,rpm
